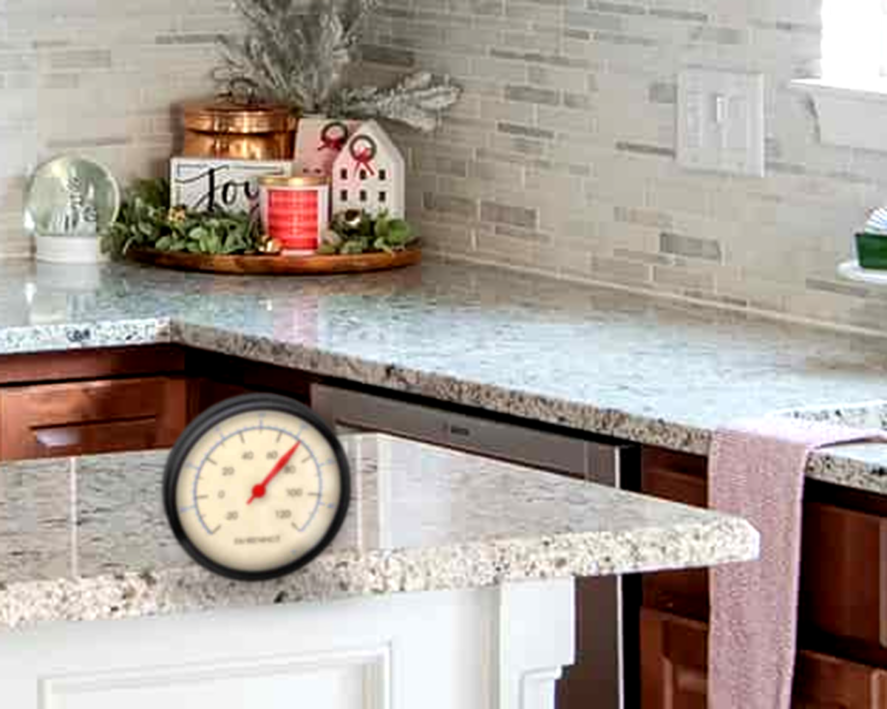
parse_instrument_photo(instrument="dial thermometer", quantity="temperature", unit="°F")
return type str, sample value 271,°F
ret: 70,°F
